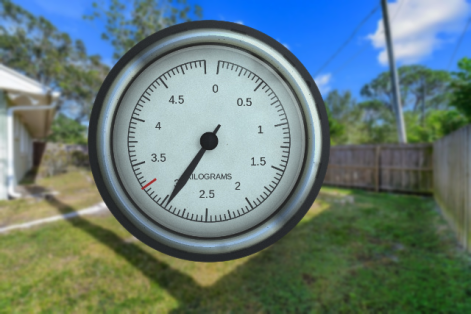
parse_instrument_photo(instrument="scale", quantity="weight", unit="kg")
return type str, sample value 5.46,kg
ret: 2.95,kg
